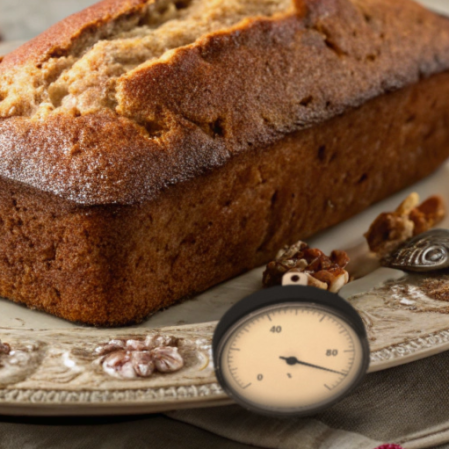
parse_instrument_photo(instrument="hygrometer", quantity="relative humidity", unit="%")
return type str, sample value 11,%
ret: 90,%
